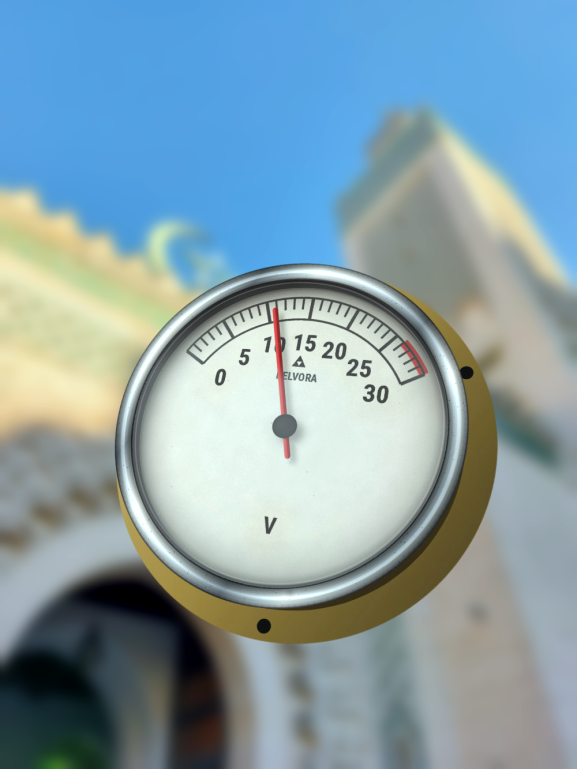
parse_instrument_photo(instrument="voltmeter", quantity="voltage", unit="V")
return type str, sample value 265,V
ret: 11,V
